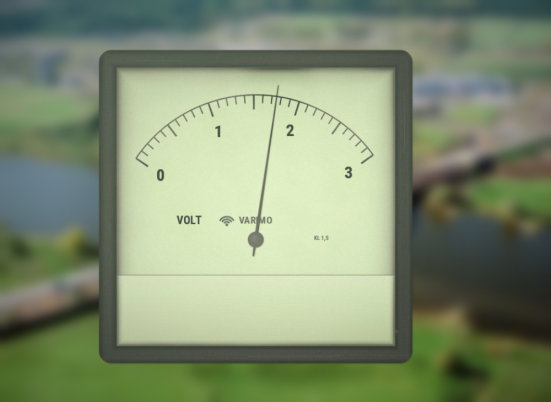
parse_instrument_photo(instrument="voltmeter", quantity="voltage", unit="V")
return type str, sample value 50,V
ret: 1.75,V
